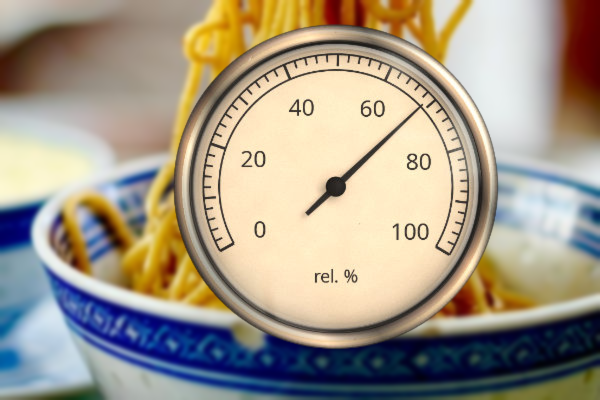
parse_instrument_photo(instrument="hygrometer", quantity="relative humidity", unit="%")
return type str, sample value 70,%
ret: 69,%
